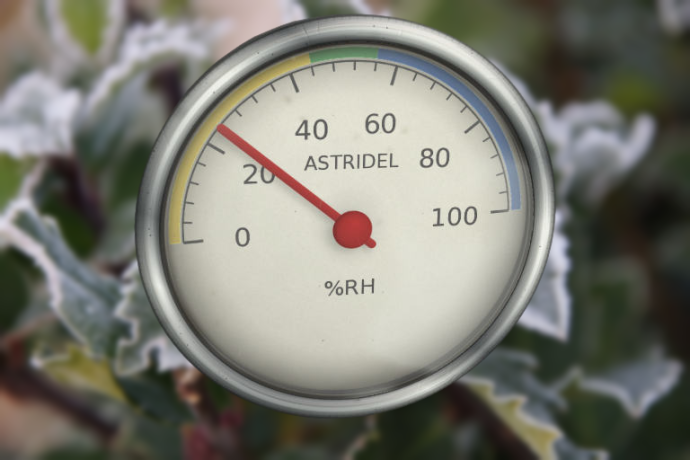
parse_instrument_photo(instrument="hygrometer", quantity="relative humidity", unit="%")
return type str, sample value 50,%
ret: 24,%
